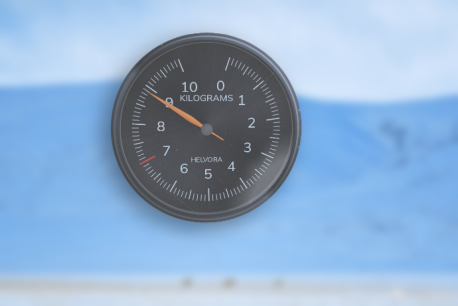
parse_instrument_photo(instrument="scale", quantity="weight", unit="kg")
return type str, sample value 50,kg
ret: 8.9,kg
